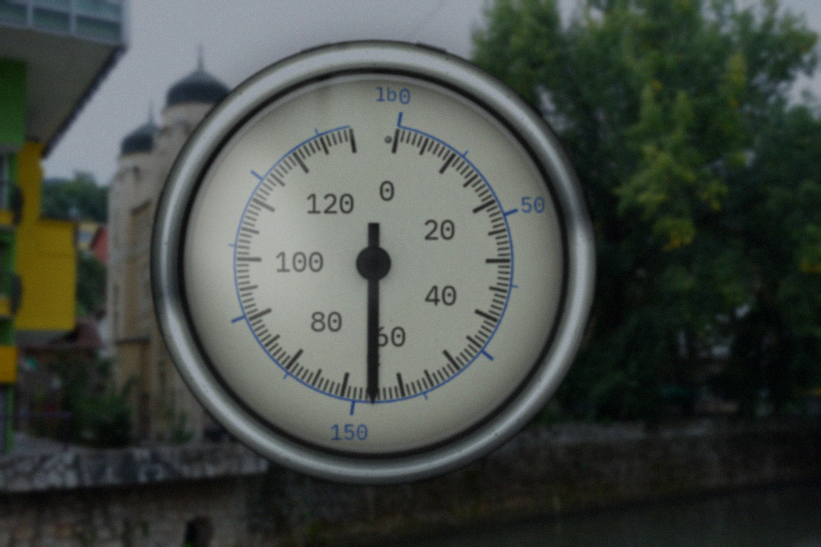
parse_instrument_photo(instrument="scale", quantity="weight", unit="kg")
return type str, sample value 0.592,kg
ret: 65,kg
